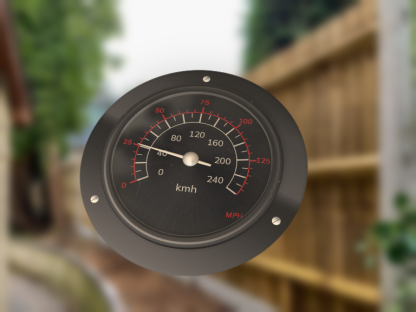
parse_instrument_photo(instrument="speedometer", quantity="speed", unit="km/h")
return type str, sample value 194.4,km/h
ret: 40,km/h
